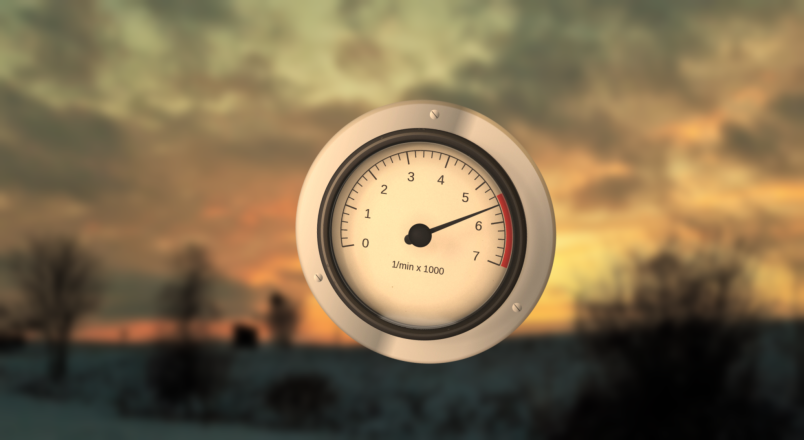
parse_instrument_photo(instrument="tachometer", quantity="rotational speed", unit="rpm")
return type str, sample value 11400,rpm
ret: 5600,rpm
